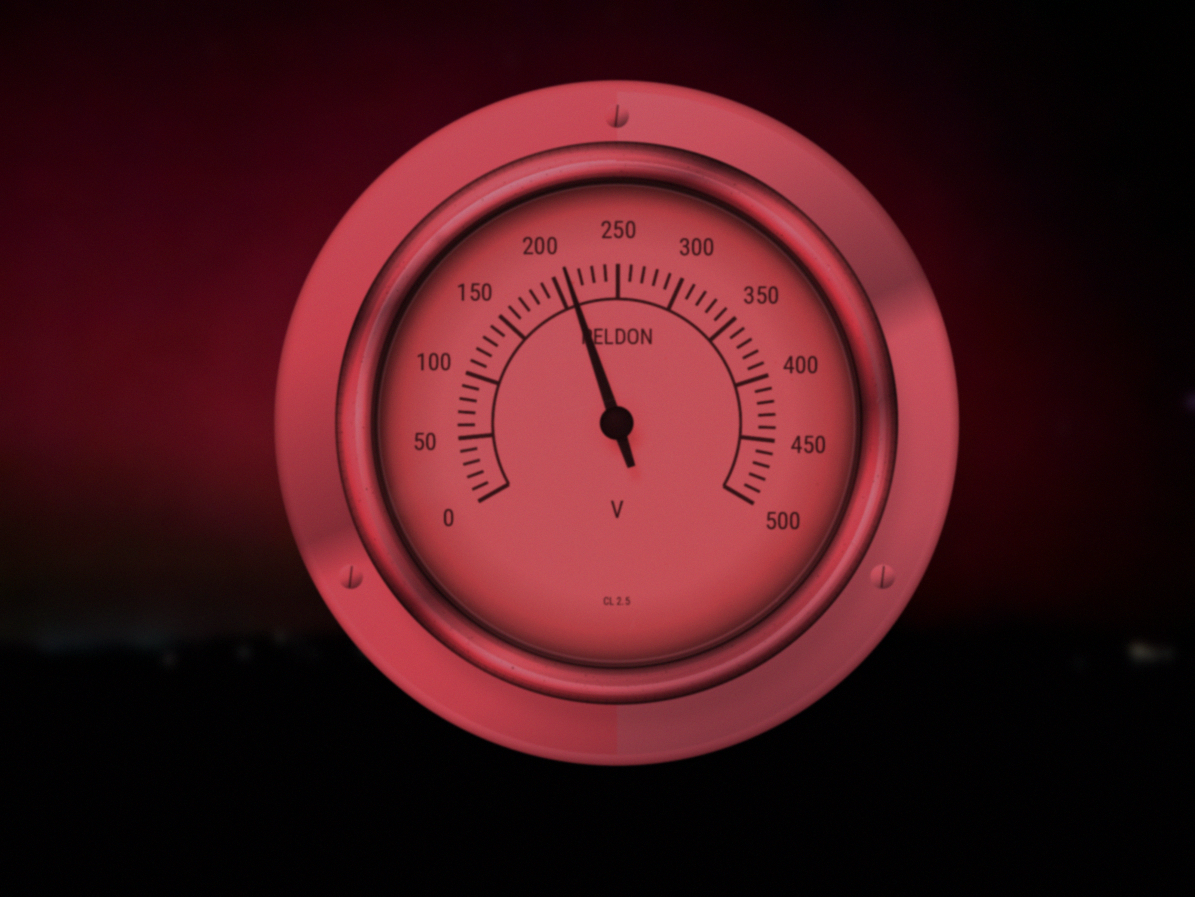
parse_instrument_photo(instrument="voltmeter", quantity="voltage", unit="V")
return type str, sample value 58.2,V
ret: 210,V
